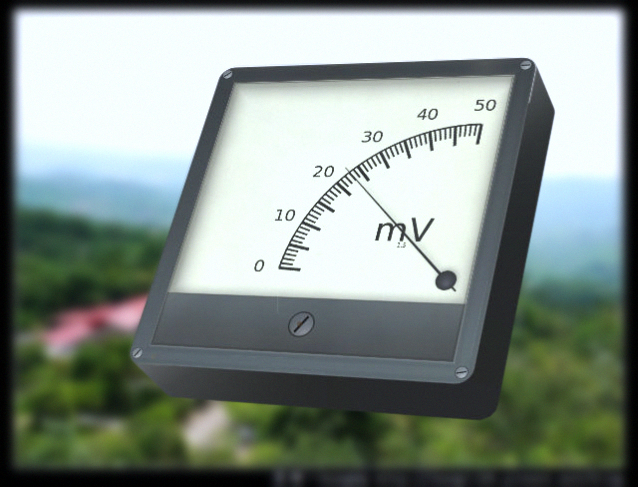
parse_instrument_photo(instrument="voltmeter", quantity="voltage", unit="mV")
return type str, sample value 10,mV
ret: 23,mV
